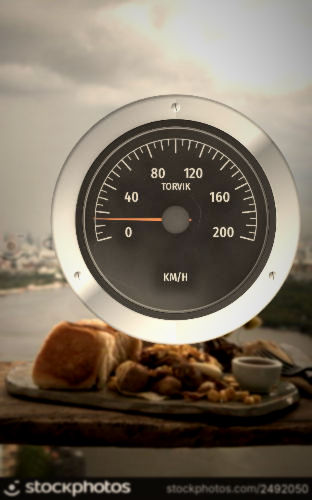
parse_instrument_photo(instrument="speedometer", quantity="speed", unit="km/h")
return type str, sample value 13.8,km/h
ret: 15,km/h
